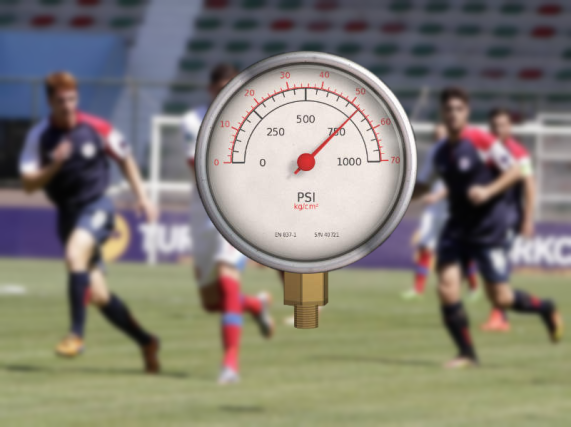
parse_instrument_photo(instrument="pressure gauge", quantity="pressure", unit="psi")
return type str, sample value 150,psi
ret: 750,psi
